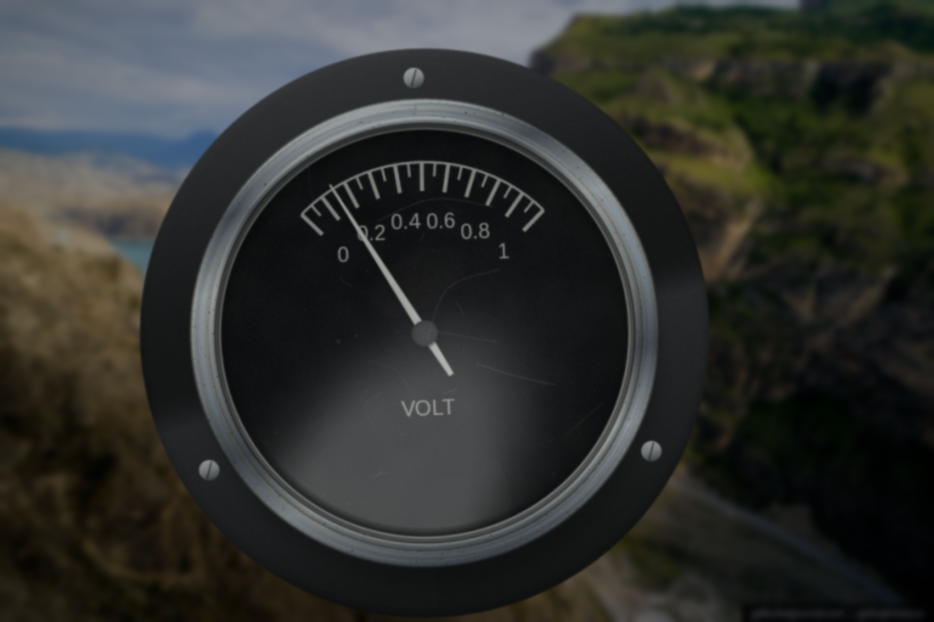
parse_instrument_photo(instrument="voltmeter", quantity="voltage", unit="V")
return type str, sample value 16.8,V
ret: 0.15,V
